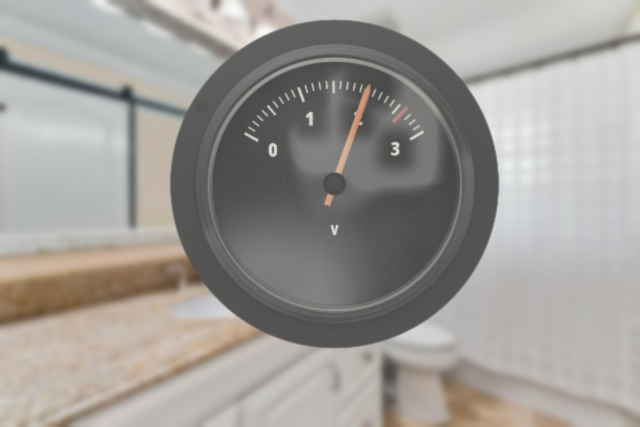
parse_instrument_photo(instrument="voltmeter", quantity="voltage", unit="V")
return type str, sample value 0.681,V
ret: 2,V
